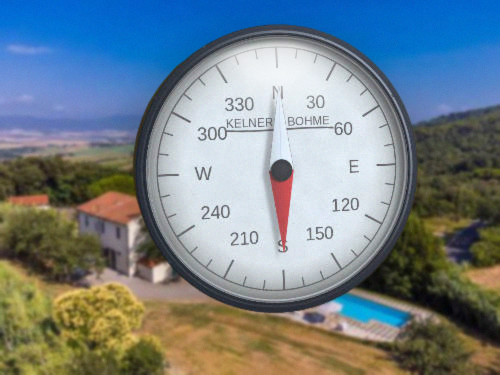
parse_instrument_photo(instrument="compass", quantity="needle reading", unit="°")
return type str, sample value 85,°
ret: 180,°
